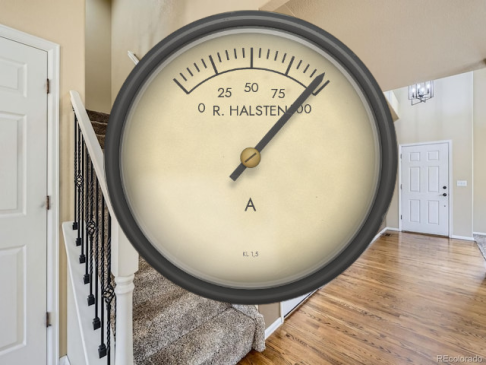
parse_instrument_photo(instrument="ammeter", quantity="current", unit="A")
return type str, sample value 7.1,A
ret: 95,A
